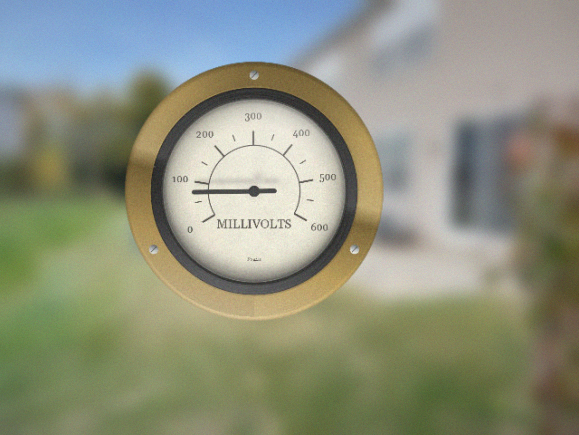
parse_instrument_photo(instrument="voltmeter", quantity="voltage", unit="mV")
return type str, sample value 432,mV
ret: 75,mV
